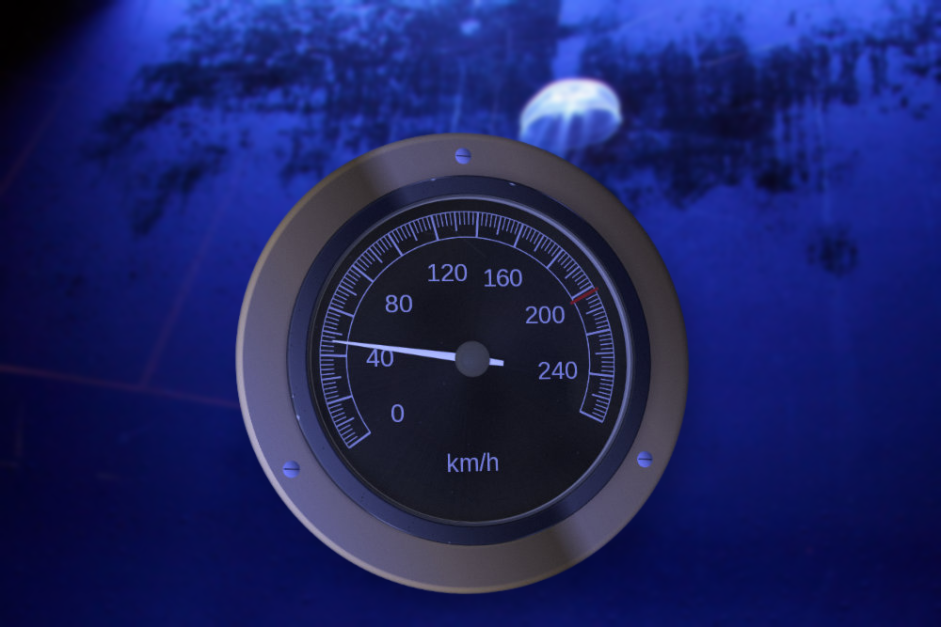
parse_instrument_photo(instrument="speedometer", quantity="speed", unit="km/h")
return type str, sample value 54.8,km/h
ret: 46,km/h
